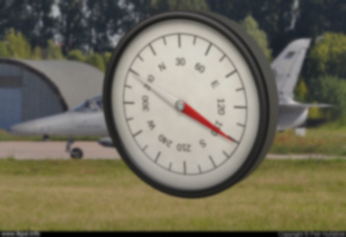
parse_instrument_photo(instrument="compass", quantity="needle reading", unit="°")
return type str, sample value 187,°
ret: 150,°
